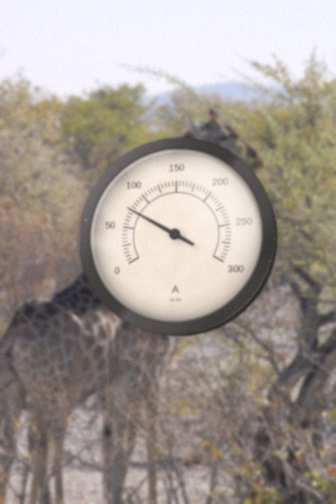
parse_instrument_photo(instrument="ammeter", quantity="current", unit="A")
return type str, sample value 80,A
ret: 75,A
